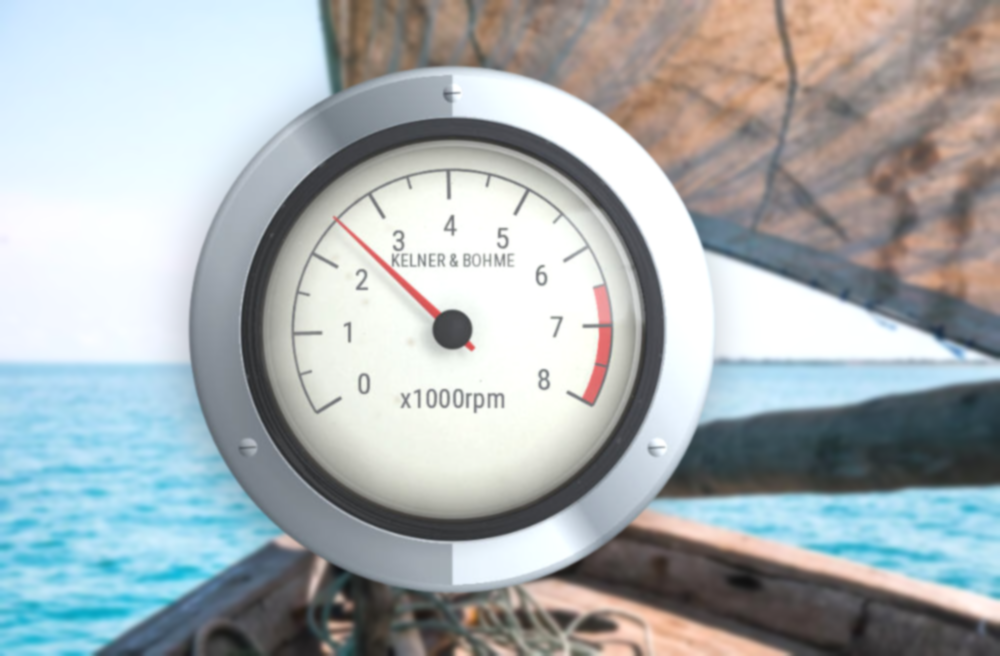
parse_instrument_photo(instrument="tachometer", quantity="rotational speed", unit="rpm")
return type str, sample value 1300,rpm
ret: 2500,rpm
